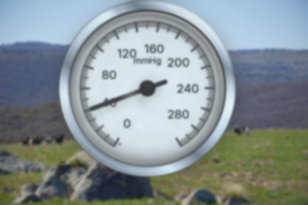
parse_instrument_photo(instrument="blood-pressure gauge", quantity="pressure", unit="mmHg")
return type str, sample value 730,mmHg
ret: 40,mmHg
